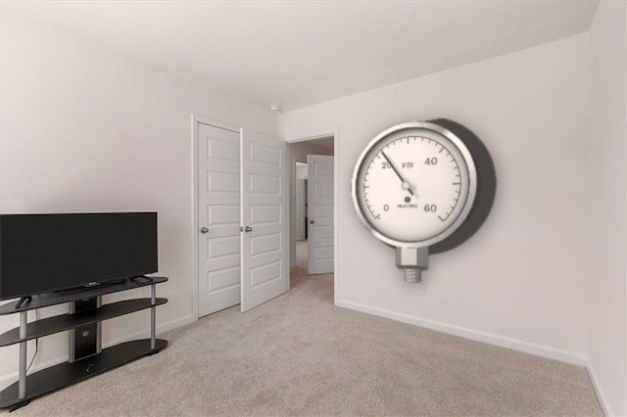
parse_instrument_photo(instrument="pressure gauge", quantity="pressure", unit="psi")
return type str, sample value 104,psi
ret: 22,psi
